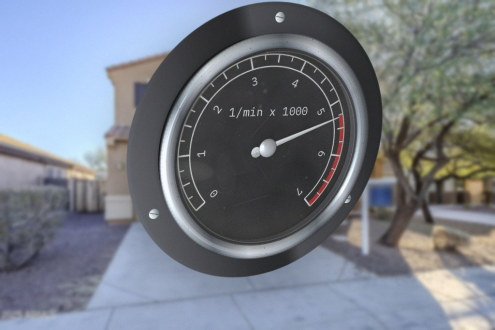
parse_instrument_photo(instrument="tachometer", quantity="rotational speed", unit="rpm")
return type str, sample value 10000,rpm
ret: 5250,rpm
